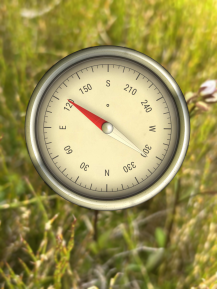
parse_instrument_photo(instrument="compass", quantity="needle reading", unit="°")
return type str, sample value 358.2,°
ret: 125,°
